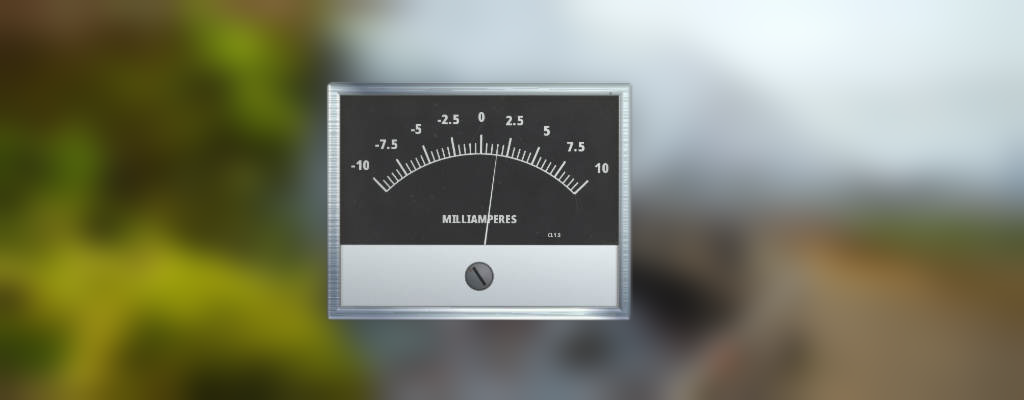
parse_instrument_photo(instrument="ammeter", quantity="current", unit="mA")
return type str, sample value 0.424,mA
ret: 1.5,mA
